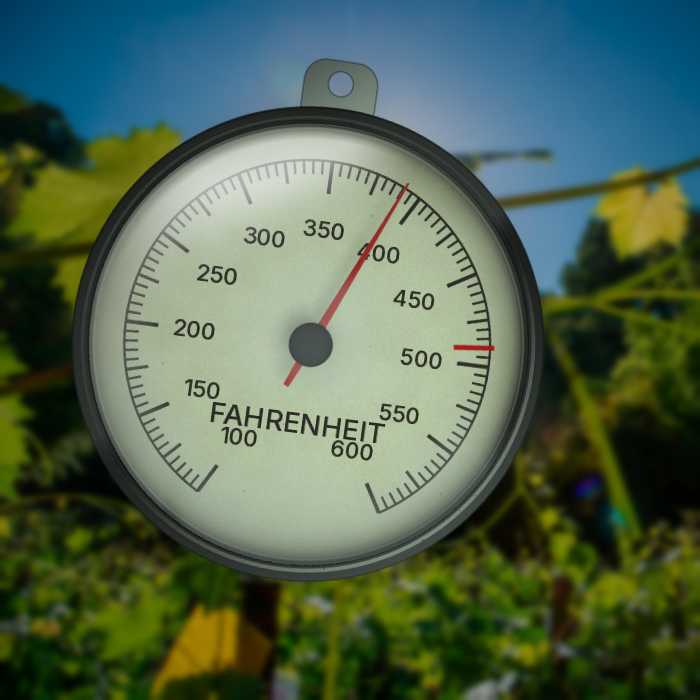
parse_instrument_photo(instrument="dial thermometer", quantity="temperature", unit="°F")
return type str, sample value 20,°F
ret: 390,°F
